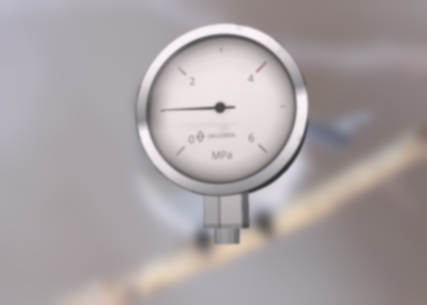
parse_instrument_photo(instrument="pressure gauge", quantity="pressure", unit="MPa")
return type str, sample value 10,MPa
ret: 1,MPa
